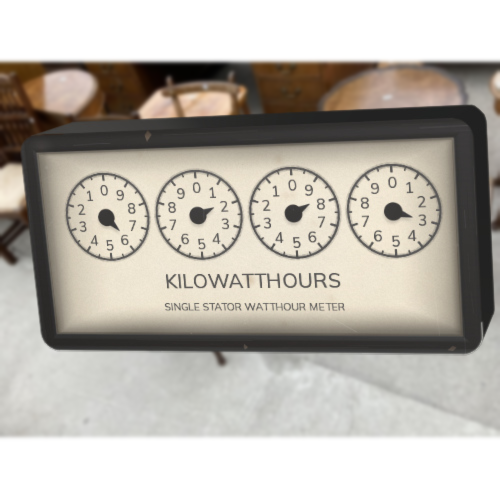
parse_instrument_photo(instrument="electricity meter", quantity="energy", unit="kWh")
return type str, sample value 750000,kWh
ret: 6183,kWh
